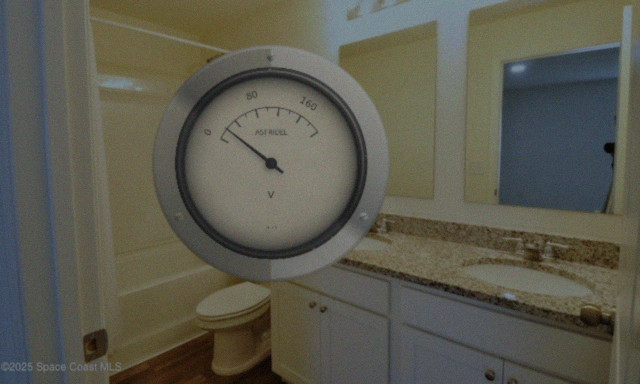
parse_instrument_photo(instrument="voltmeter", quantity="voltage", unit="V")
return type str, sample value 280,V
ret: 20,V
